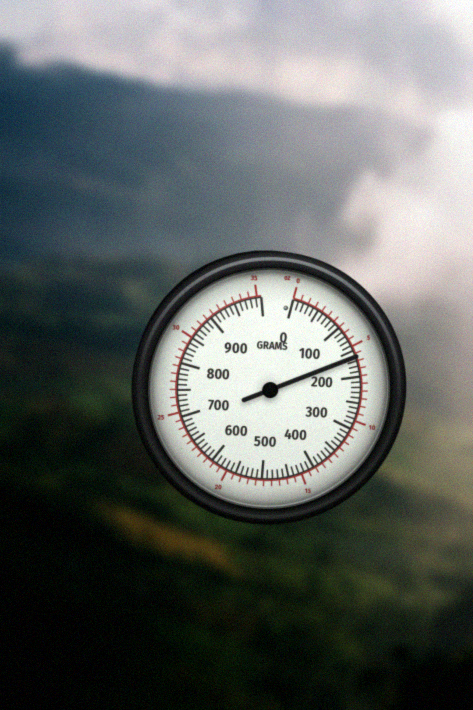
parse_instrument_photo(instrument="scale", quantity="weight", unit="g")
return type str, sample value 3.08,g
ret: 160,g
